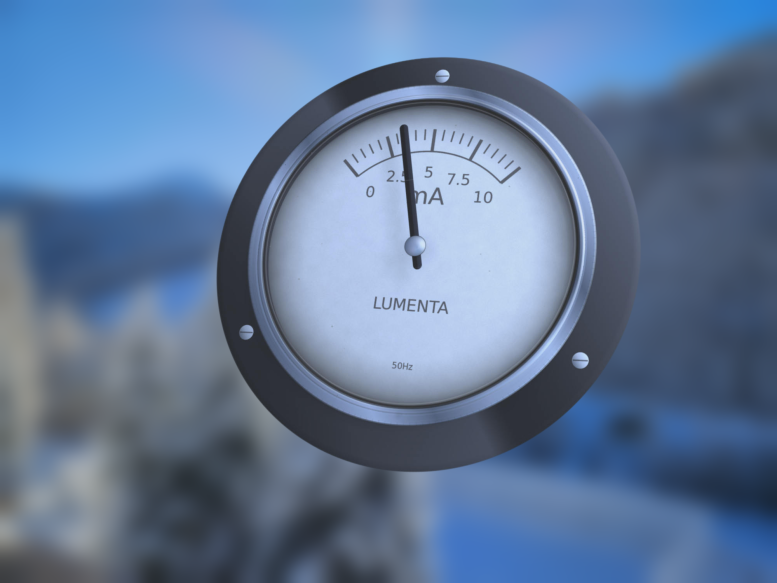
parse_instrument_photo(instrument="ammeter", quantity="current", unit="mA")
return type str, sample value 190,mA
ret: 3.5,mA
